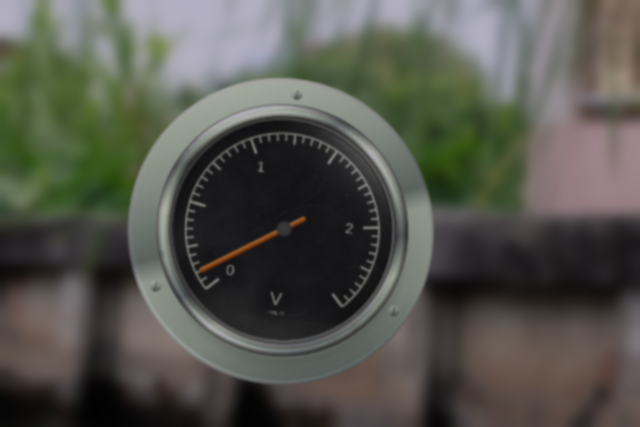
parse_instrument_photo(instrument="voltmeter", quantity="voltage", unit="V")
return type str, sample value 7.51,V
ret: 0.1,V
